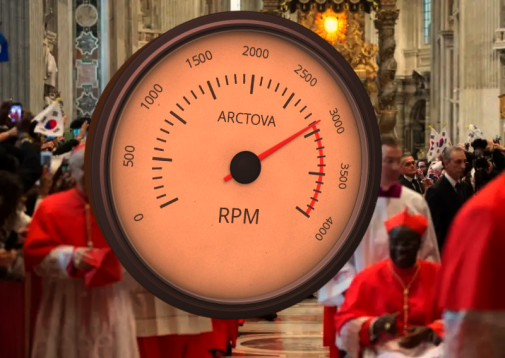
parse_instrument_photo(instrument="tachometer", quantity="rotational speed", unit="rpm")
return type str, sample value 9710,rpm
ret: 2900,rpm
